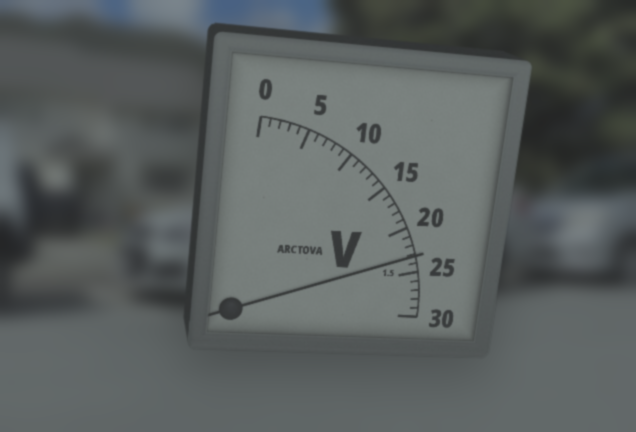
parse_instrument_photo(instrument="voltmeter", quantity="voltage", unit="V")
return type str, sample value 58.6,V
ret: 23,V
